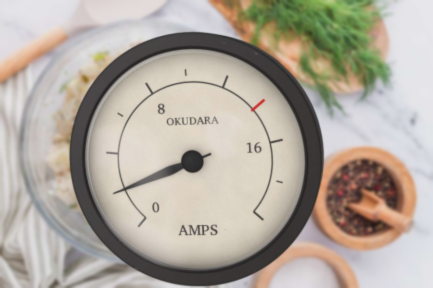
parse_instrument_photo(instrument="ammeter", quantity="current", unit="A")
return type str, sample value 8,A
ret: 2,A
